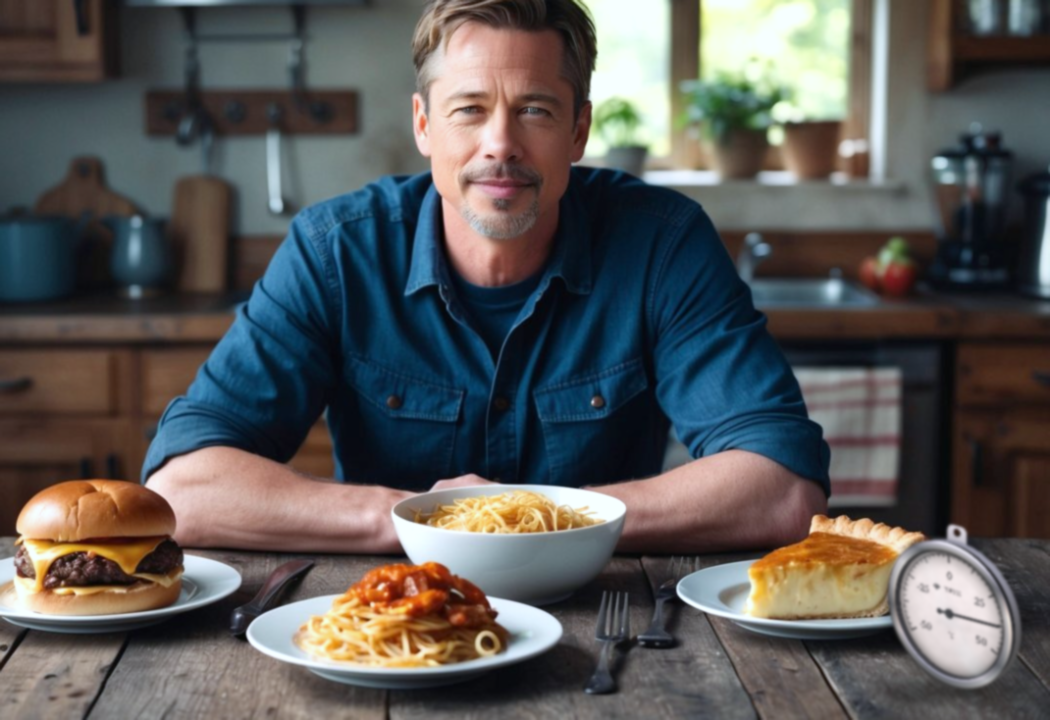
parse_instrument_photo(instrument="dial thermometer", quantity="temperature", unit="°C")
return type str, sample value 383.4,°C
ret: 37.5,°C
